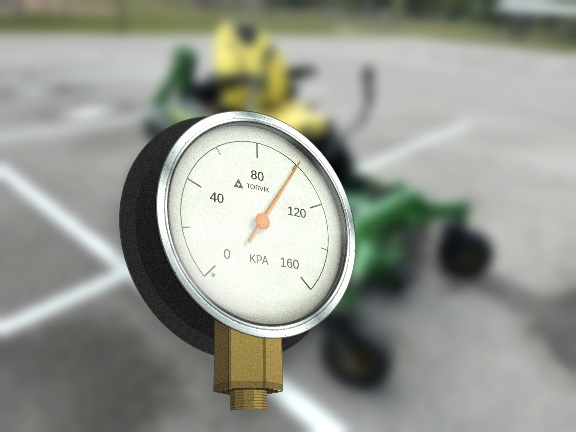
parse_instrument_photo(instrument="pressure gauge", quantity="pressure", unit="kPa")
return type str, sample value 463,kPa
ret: 100,kPa
